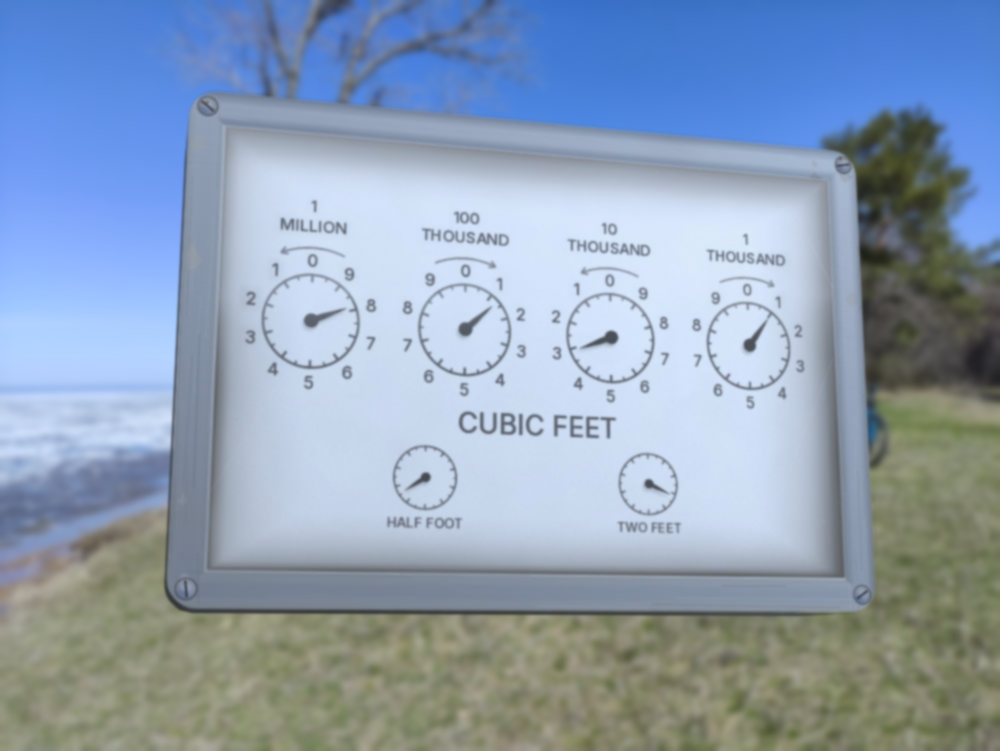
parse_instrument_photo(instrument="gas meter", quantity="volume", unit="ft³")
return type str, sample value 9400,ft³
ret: 813100,ft³
